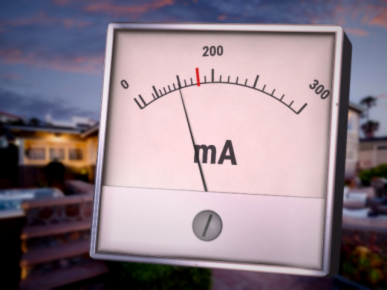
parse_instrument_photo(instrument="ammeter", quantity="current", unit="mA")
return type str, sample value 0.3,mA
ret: 150,mA
